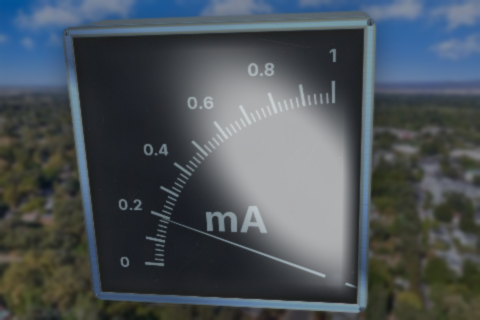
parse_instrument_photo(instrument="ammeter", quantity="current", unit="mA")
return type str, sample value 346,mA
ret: 0.2,mA
